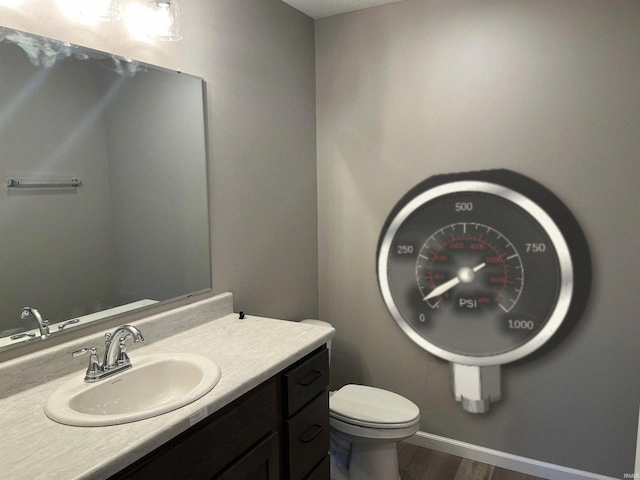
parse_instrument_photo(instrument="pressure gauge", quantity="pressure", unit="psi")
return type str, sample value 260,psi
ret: 50,psi
